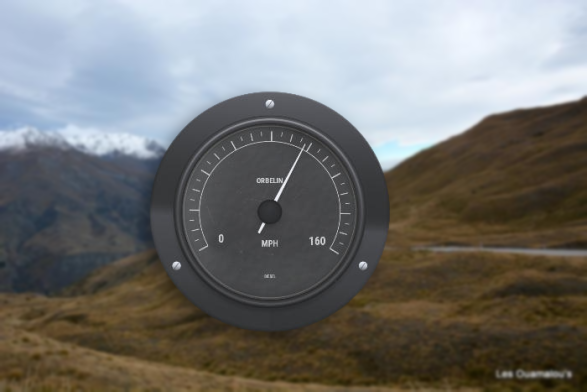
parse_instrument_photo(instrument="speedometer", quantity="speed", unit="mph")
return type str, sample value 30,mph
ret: 97.5,mph
